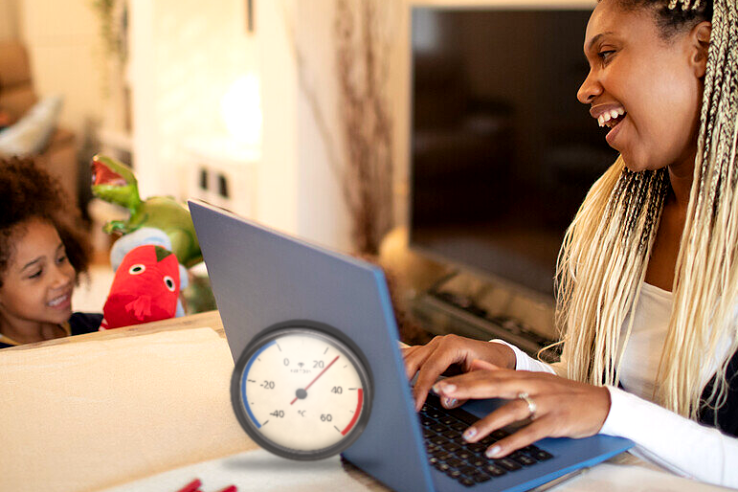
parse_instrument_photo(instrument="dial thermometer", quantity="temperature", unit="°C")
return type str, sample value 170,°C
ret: 25,°C
